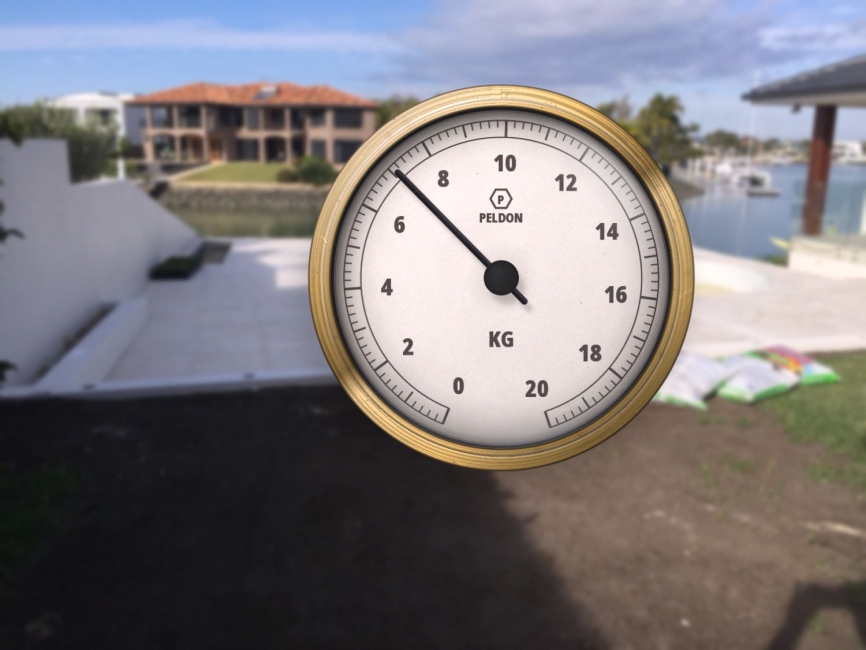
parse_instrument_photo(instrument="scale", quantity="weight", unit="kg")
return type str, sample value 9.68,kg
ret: 7.1,kg
